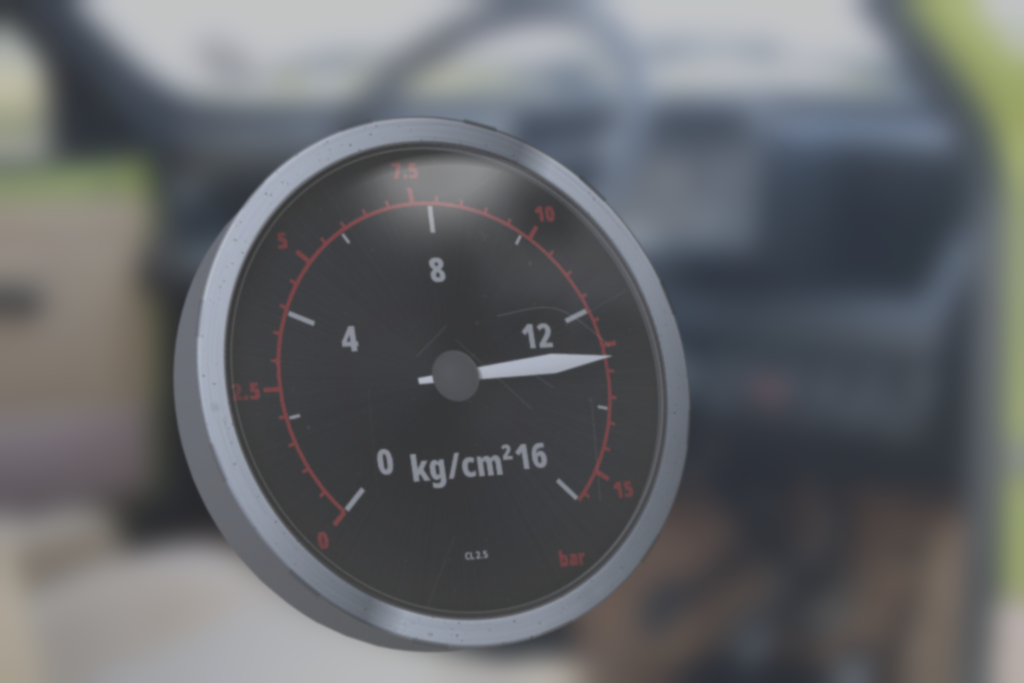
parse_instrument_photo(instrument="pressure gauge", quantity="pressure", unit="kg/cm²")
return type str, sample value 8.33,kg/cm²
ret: 13,kg/cm²
